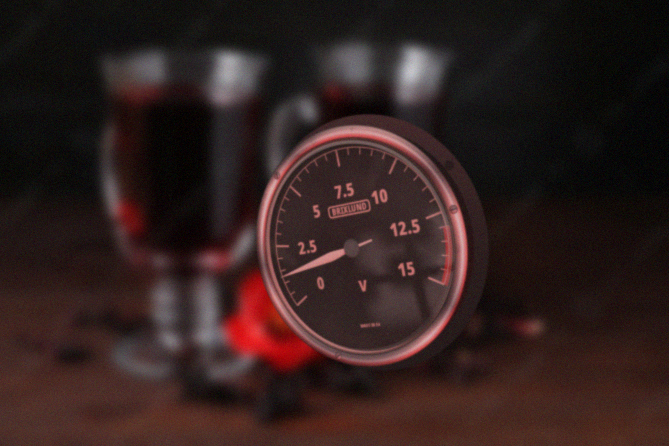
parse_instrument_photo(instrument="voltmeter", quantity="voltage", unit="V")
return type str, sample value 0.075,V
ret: 1.25,V
